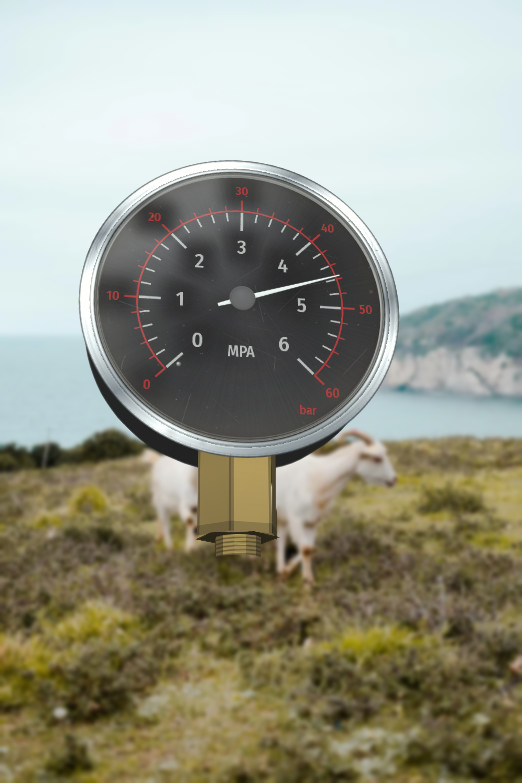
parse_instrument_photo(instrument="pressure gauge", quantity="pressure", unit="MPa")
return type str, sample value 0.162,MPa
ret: 4.6,MPa
